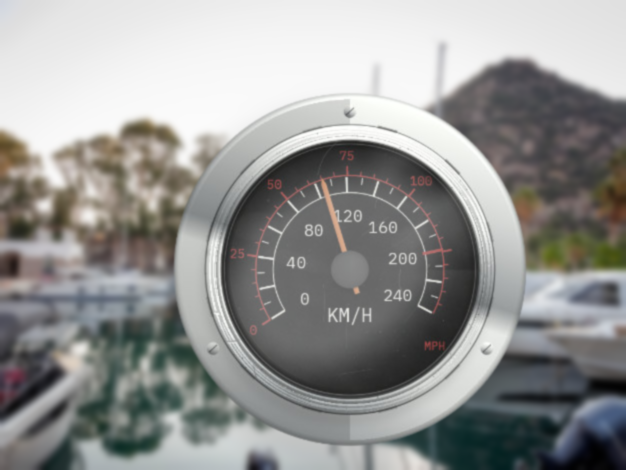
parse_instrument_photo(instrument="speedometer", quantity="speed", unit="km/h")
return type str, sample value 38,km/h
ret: 105,km/h
